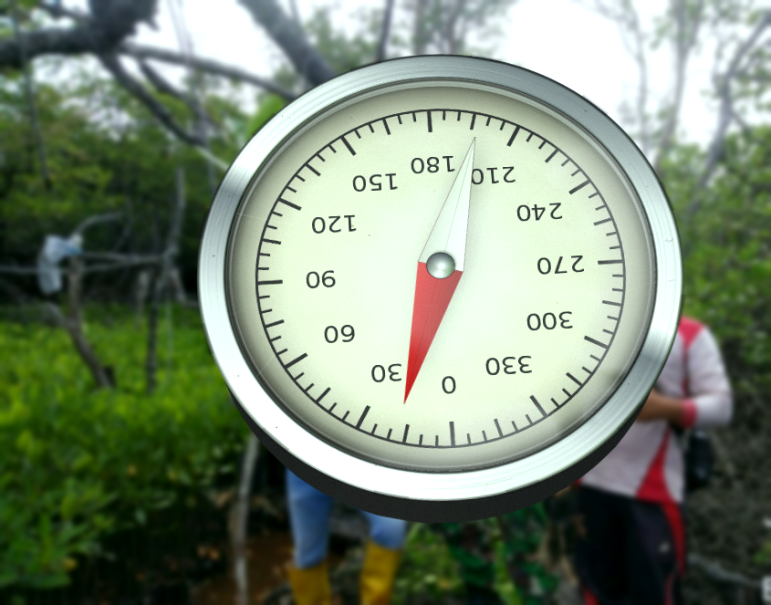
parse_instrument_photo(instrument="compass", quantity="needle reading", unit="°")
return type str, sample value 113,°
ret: 17.5,°
